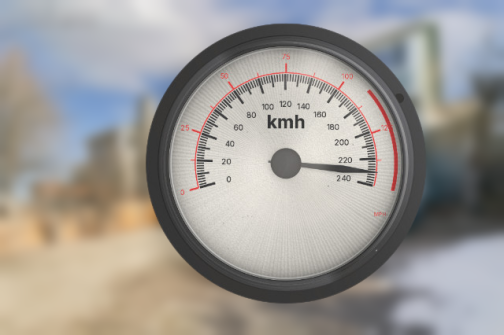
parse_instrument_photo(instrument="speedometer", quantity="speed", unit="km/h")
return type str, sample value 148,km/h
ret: 230,km/h
